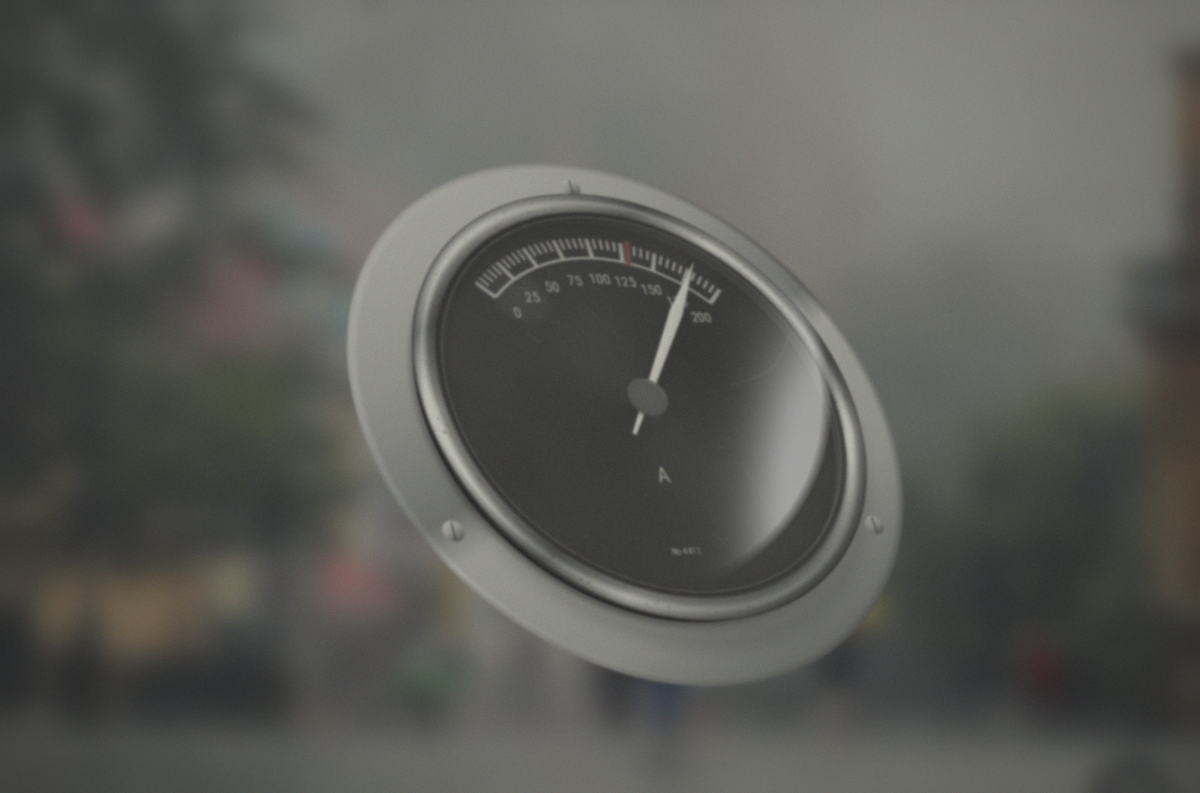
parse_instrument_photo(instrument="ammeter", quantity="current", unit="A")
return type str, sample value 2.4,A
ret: 175,A
